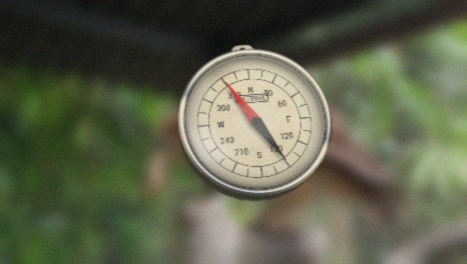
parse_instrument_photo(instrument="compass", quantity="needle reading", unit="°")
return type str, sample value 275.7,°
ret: 330,°
